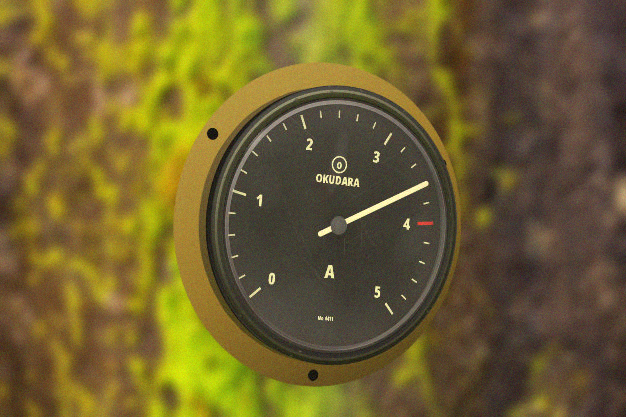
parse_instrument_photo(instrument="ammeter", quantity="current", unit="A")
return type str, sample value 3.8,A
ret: 3.6,A
